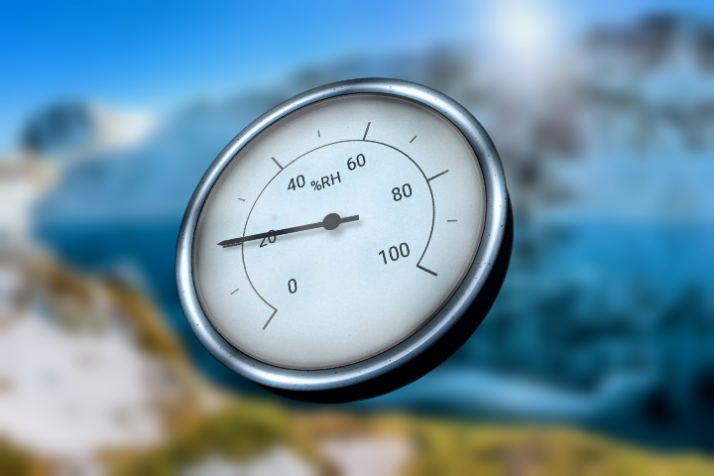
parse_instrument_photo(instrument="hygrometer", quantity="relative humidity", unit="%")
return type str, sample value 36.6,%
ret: 20,%
